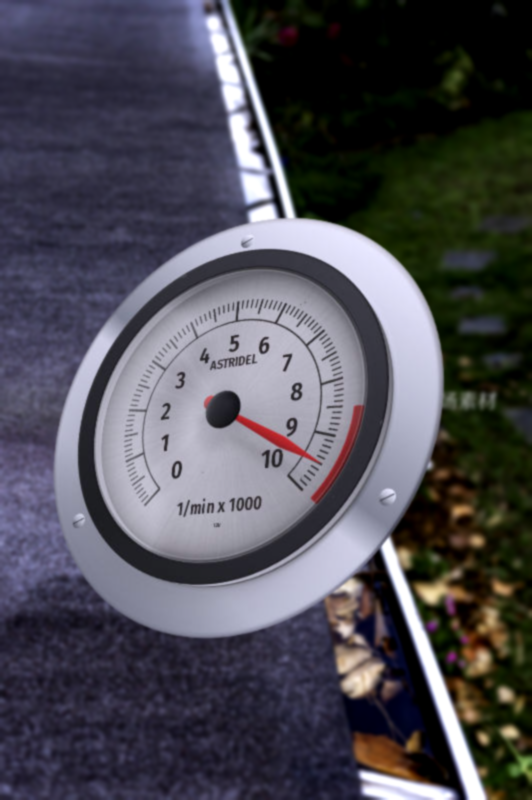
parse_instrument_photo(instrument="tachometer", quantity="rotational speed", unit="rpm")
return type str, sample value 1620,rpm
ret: 9500,rpm
